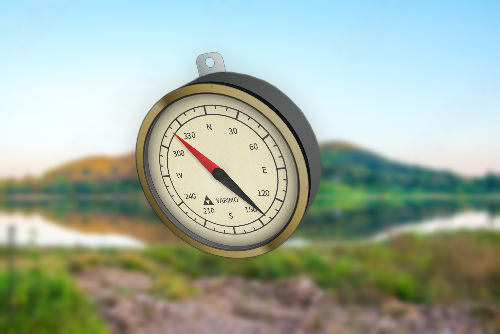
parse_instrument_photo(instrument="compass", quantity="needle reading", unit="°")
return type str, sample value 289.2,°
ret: 320,°
